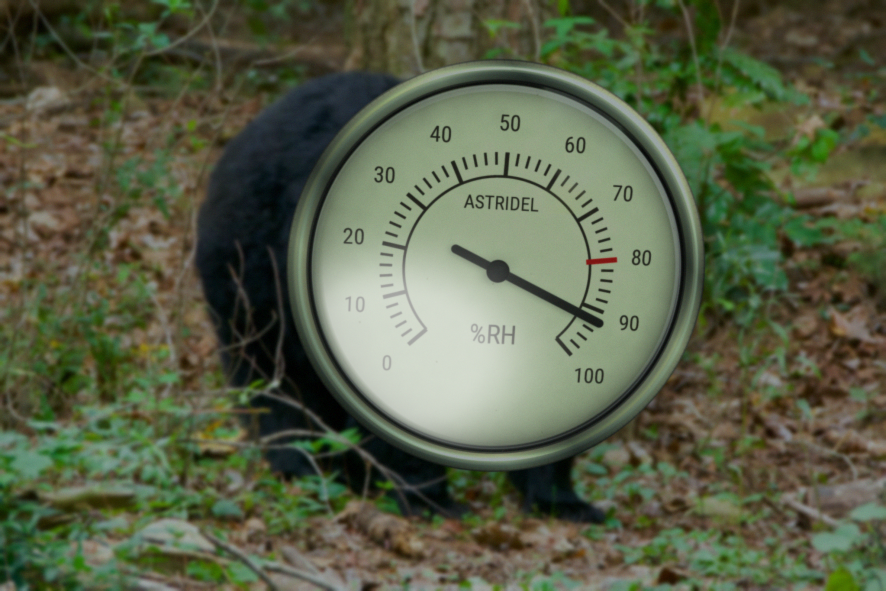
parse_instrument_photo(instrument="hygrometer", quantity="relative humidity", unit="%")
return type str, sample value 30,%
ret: 92,%
